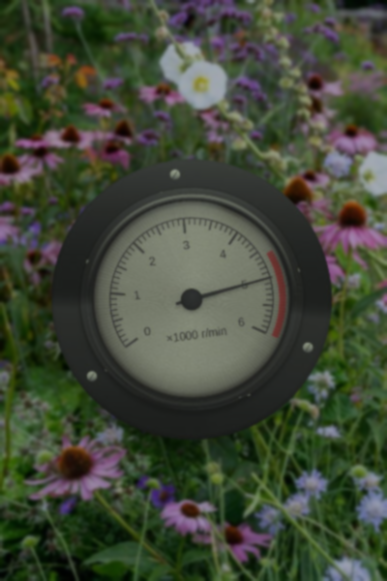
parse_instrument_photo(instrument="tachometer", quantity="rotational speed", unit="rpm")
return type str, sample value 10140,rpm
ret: 5000,rpm
